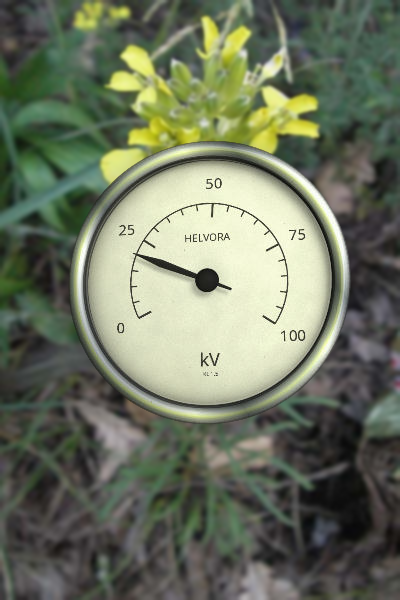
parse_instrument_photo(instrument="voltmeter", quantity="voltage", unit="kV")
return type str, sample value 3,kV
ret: 20,kV
